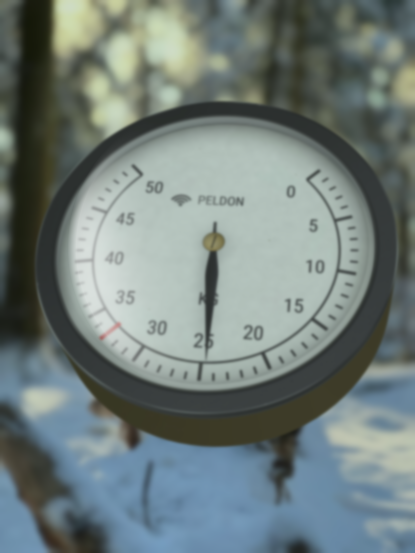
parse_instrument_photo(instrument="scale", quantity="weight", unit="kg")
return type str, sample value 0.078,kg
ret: 24.5,kg
